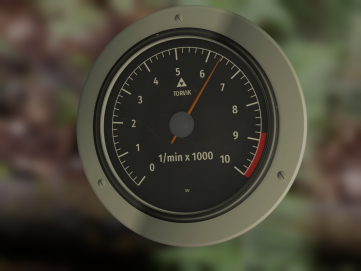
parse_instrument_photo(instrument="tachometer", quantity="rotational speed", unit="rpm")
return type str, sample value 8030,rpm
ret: 6400,rpm
